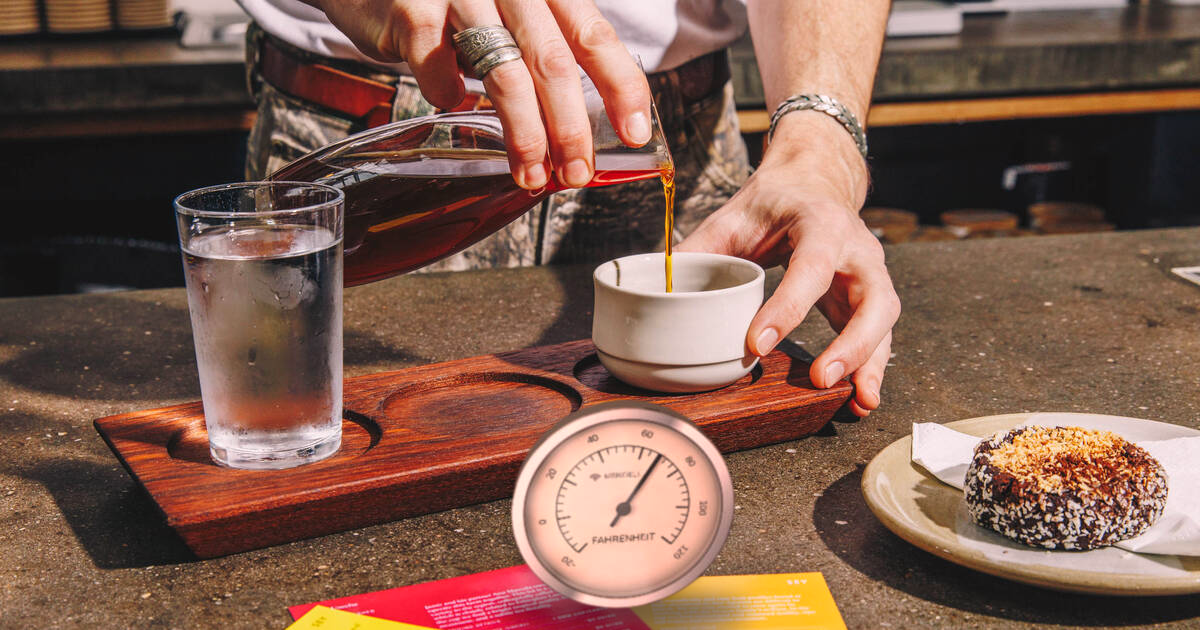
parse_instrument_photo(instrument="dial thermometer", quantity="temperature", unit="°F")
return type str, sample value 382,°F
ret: 68,°F
